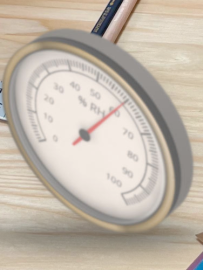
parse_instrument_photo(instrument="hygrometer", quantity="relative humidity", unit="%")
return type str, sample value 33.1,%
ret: 60,%
